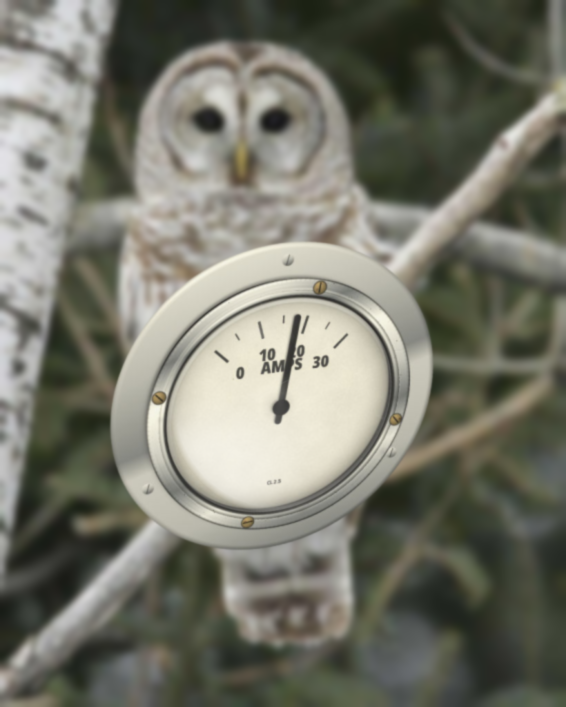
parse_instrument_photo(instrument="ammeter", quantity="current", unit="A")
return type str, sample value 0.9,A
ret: 17.5,A
